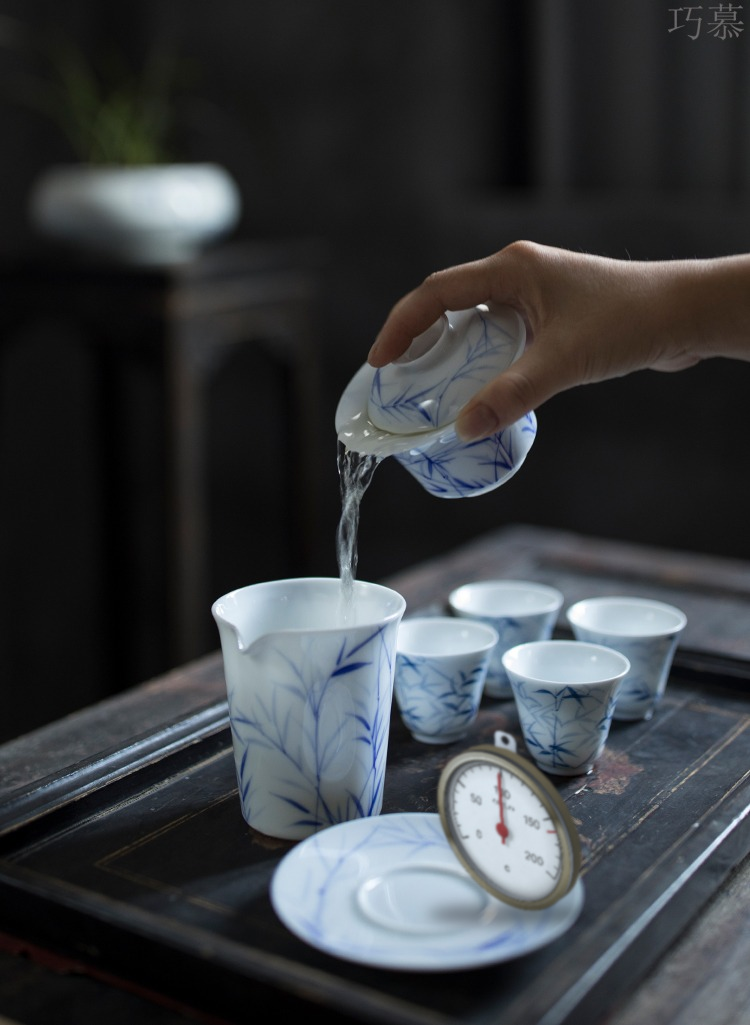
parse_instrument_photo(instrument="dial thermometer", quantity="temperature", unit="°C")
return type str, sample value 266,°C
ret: 100,°C
